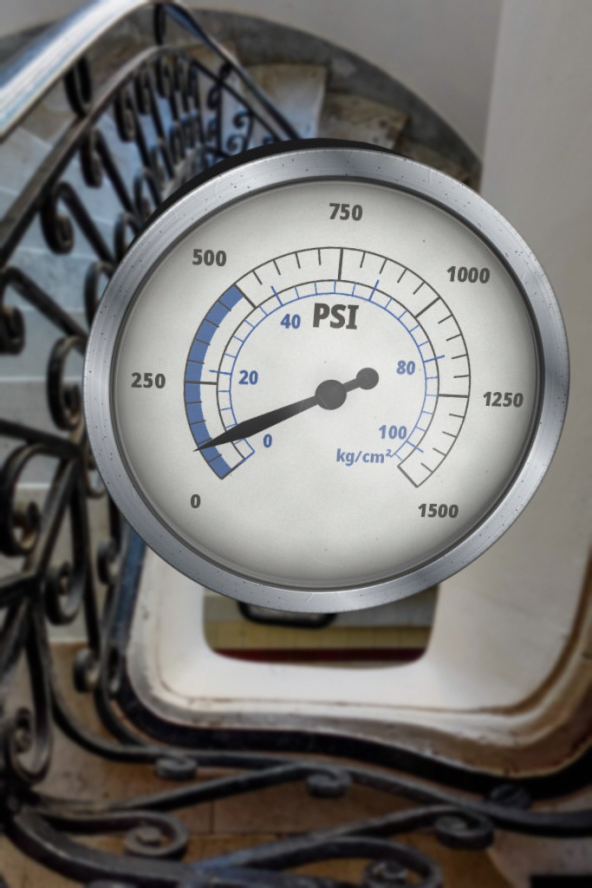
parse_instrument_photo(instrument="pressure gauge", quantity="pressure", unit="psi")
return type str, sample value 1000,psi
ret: 100,psi
